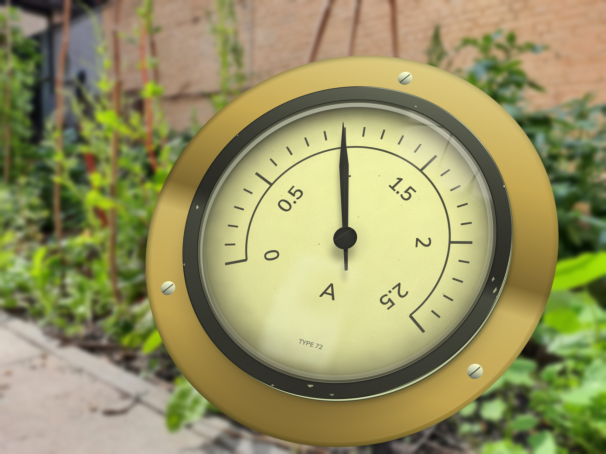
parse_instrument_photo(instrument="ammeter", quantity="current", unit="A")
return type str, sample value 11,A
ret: 1,A
